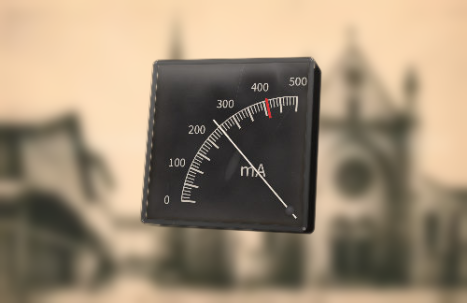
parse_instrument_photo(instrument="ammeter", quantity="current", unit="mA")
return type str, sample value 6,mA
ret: 250,mA
